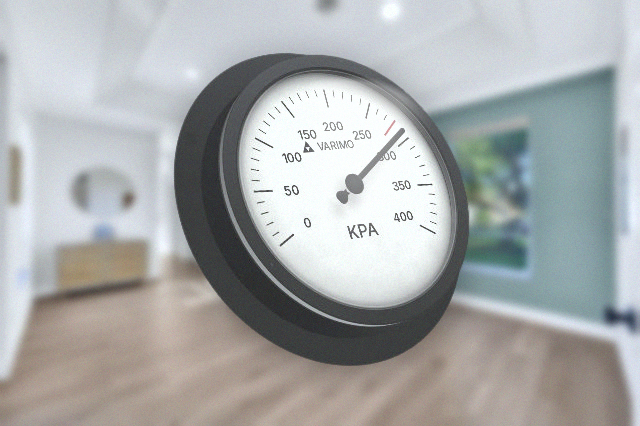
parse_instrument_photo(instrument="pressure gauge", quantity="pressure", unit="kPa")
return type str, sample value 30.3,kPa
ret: 290,kPa
